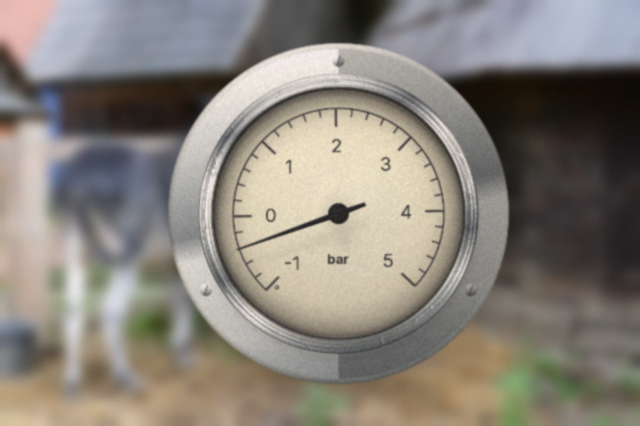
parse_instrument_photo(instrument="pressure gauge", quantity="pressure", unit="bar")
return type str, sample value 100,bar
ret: -0.4,bar
